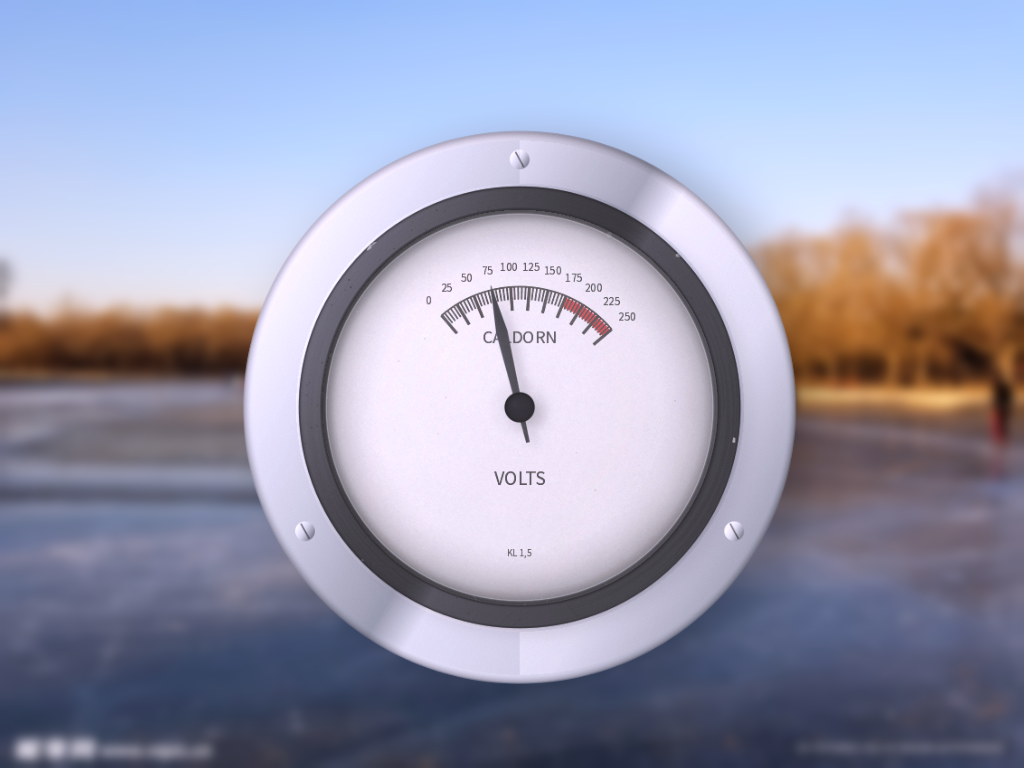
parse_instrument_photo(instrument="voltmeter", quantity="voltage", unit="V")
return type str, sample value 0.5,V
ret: 75,V
